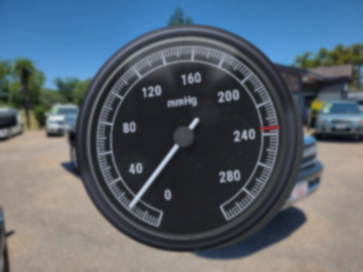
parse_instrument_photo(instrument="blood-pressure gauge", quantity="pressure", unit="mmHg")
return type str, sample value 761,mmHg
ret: 20,mmHg
